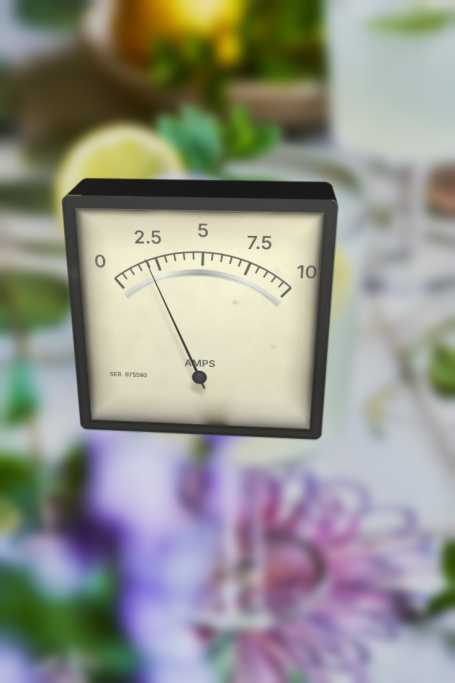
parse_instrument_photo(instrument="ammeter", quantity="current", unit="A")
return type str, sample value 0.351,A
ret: 2,A
